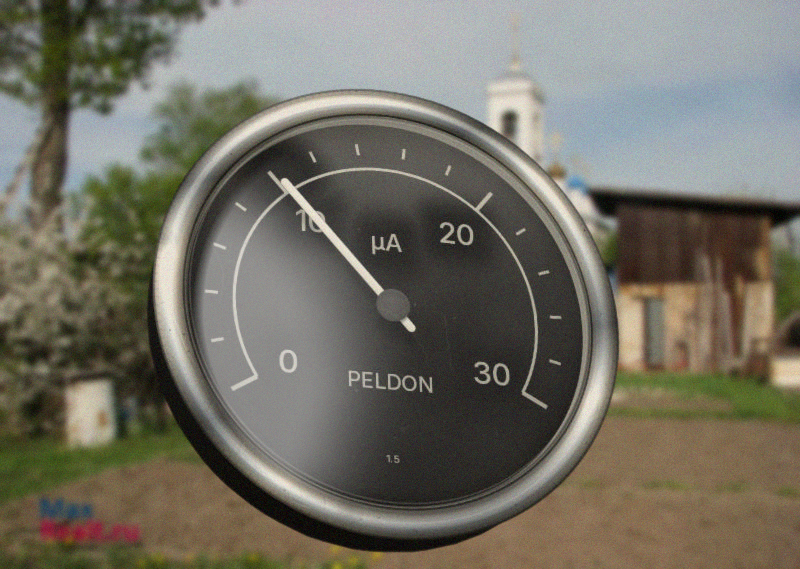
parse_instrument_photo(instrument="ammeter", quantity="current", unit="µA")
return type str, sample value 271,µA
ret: 10,µA
